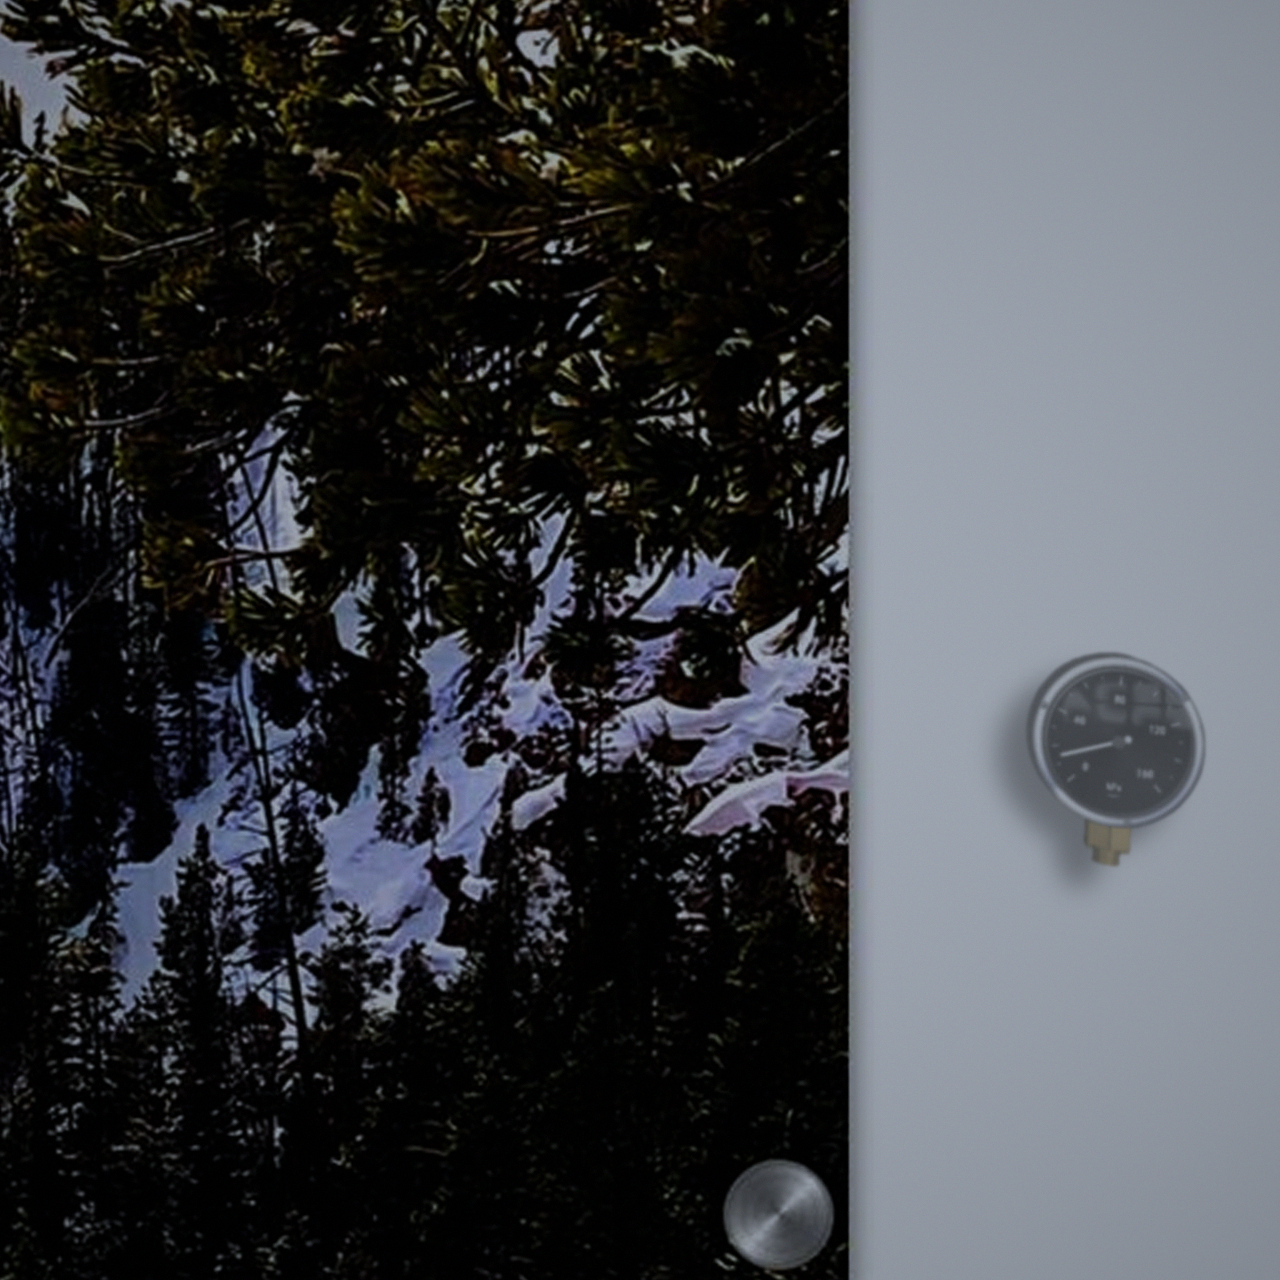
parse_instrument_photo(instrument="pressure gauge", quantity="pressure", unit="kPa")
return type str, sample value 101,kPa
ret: 15,kPa
